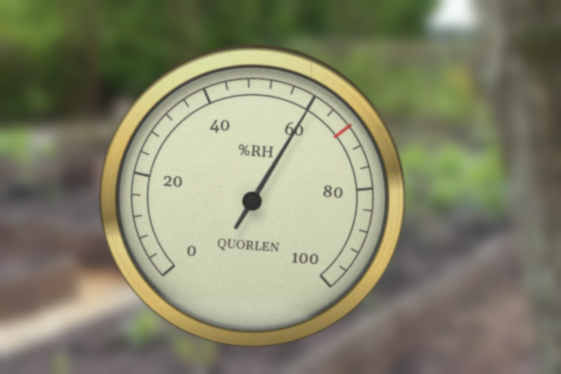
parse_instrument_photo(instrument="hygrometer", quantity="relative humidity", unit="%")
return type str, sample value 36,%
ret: 60,%
